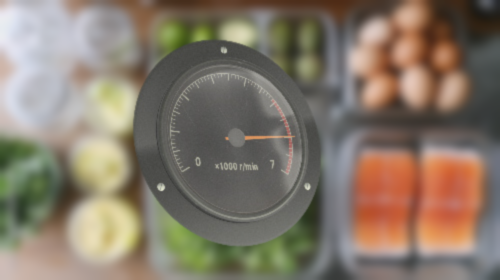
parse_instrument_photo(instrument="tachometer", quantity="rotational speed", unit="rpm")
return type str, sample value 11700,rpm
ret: 6000,rpm
